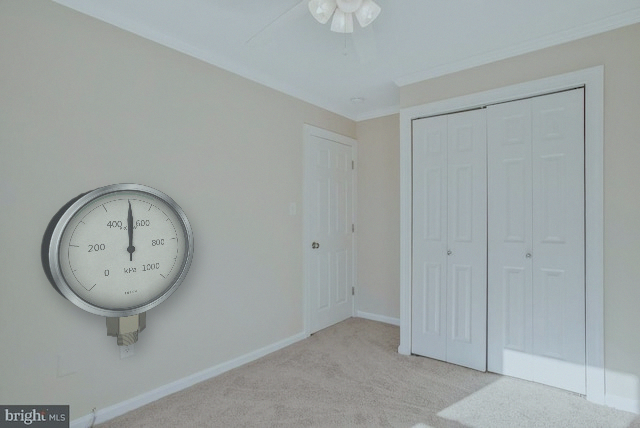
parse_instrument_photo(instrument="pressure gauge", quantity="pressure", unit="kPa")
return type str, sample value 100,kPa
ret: 500,kPa
